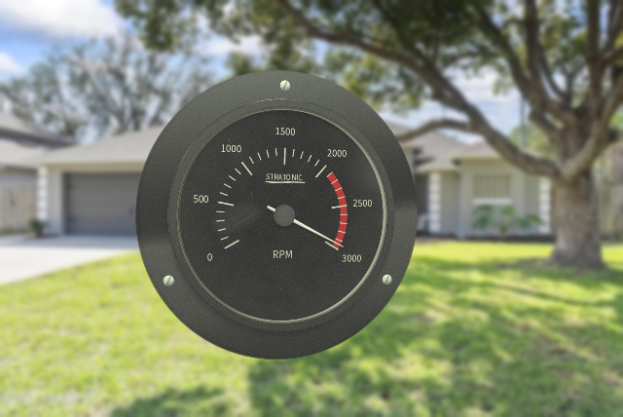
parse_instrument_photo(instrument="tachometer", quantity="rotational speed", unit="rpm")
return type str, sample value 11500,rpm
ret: 2950,rpm
